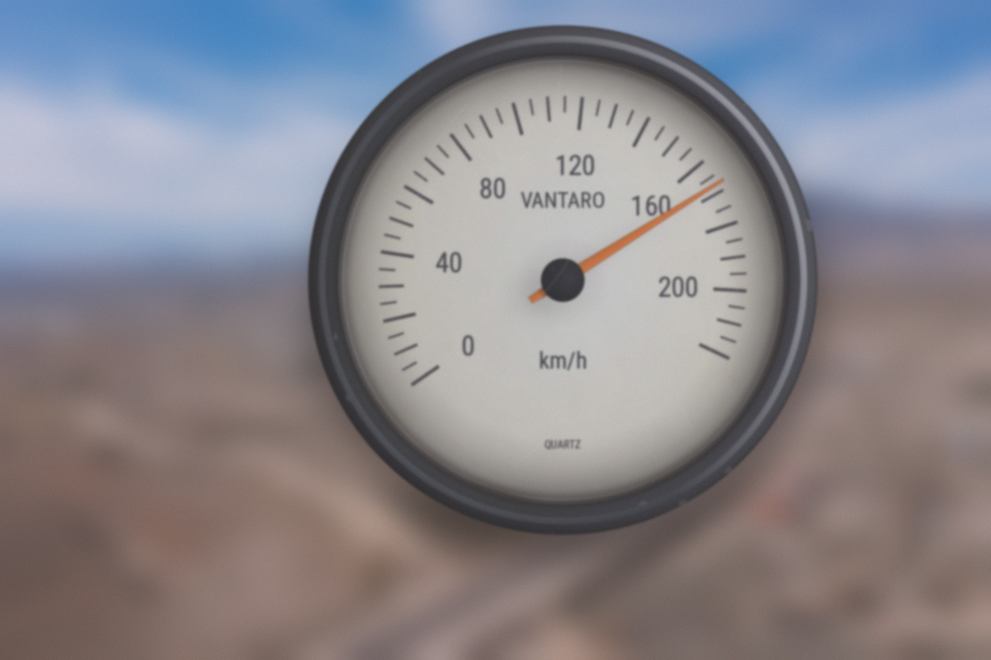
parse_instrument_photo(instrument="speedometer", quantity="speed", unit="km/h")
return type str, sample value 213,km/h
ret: 167.5,km/h
